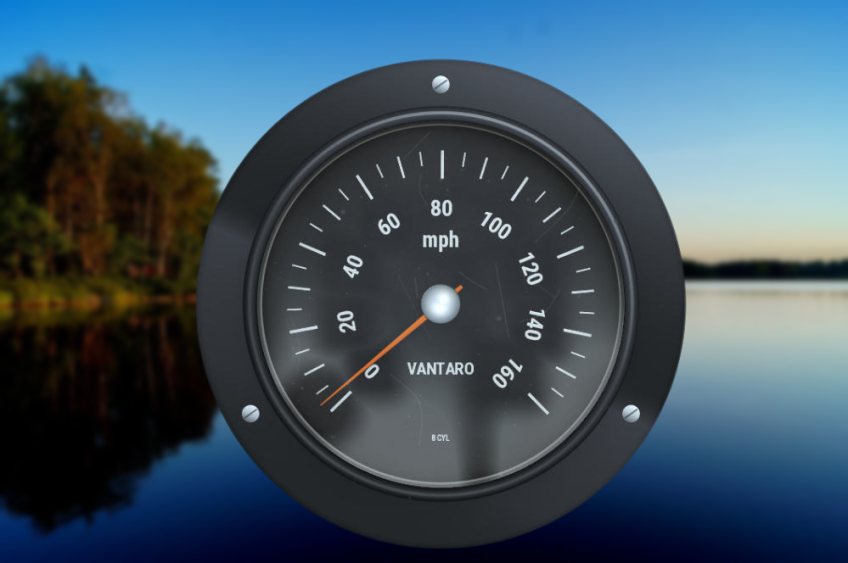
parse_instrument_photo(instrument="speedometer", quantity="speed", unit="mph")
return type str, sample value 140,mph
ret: 2.5,mph
